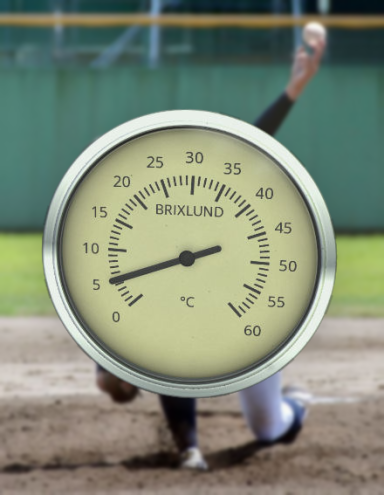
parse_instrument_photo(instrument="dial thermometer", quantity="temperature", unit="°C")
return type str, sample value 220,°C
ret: 5,°C
